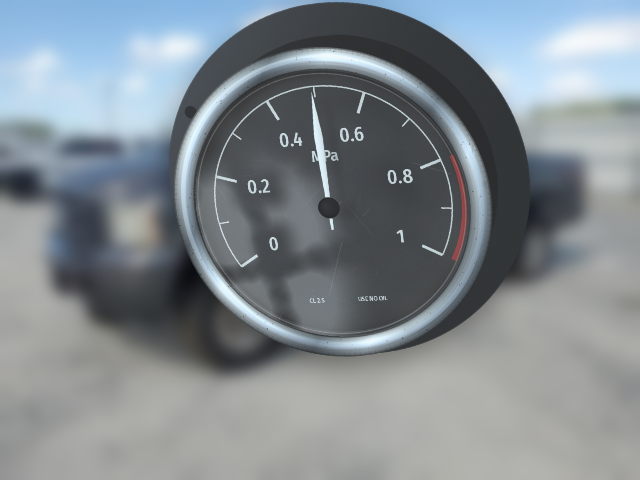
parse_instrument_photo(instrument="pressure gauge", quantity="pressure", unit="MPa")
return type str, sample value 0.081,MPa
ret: 0.5,MPa
